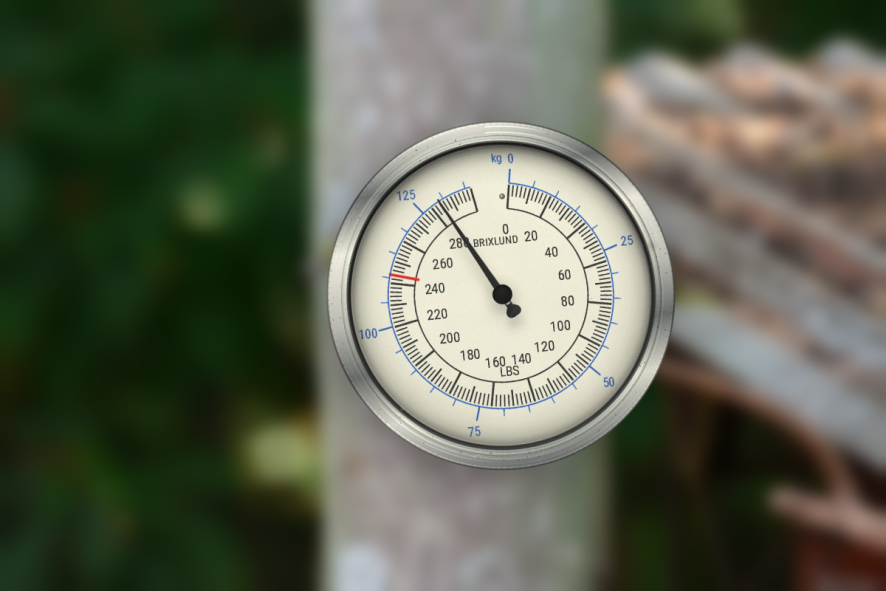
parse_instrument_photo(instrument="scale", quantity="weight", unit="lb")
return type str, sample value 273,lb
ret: 284,lb
